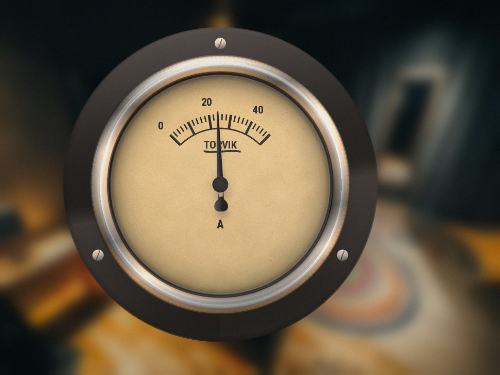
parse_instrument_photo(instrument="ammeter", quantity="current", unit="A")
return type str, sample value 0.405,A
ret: 24,A
